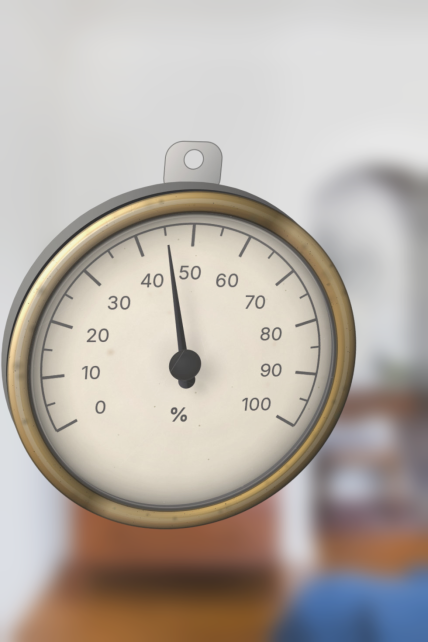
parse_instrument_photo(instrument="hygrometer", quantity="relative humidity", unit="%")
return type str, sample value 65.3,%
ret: 45,%
